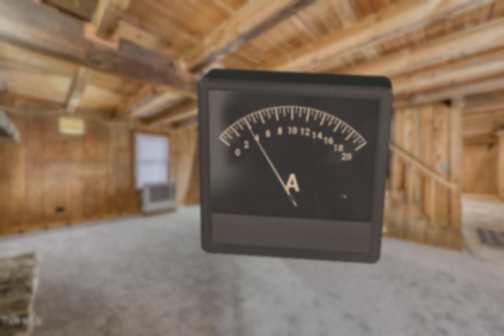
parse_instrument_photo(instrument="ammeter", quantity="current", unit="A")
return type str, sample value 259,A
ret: 4,A
